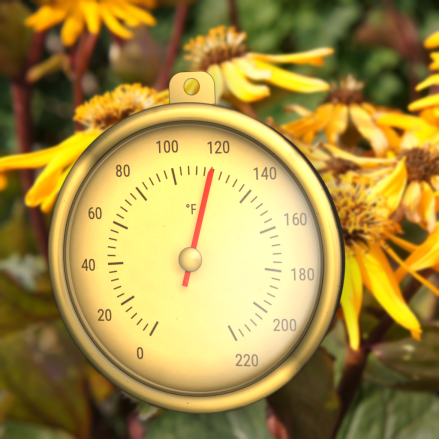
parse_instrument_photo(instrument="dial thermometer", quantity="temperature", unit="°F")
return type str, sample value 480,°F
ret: 120,°F
